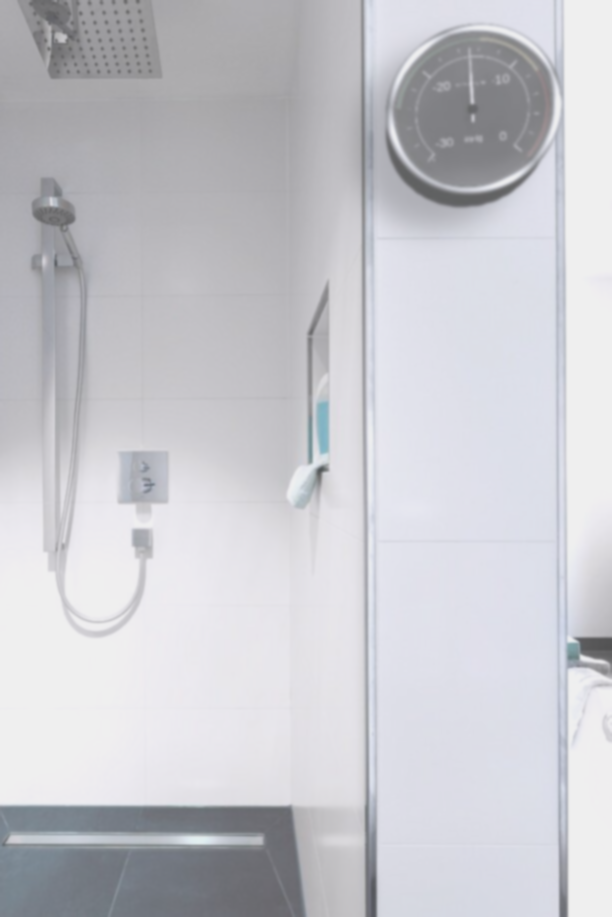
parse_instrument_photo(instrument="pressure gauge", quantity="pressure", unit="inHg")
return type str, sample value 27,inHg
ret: -15,inHg
